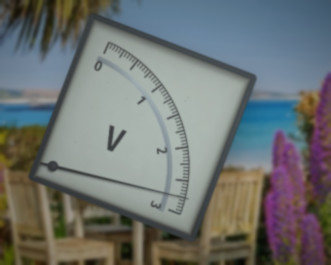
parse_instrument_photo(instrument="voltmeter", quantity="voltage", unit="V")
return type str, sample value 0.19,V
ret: 2.75,V
